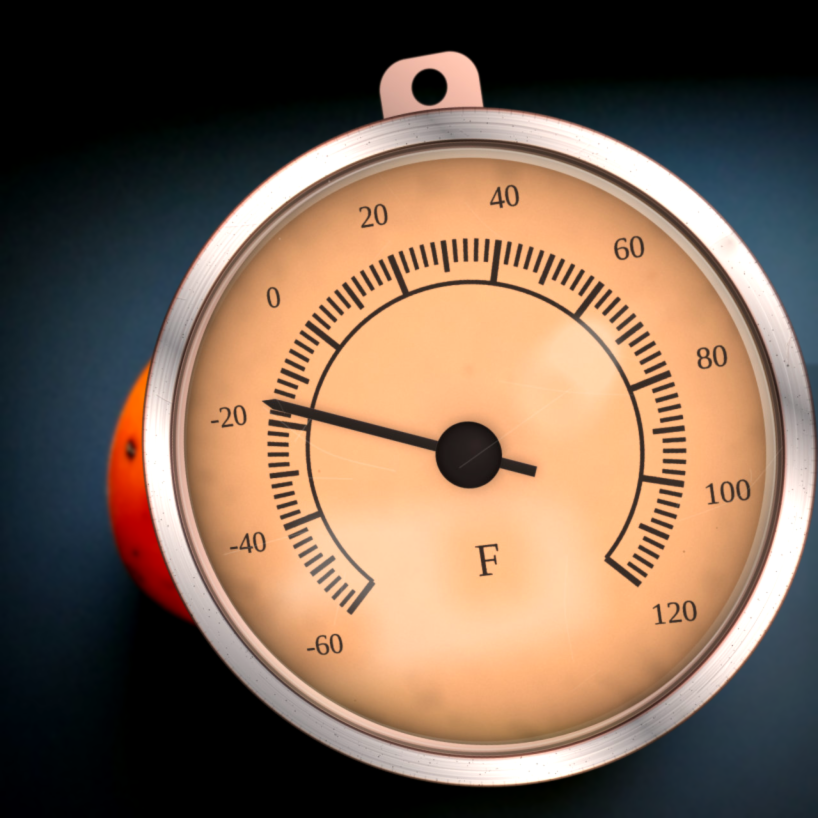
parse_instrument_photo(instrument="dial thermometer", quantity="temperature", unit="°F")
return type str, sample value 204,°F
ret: -16,°F
